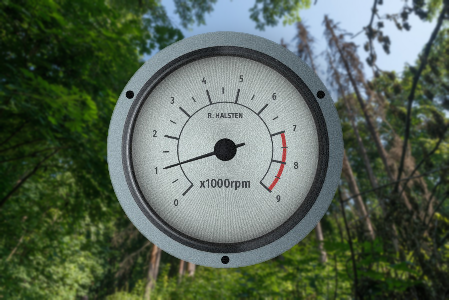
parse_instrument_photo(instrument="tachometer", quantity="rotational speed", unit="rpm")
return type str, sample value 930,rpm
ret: 1000,rpm
